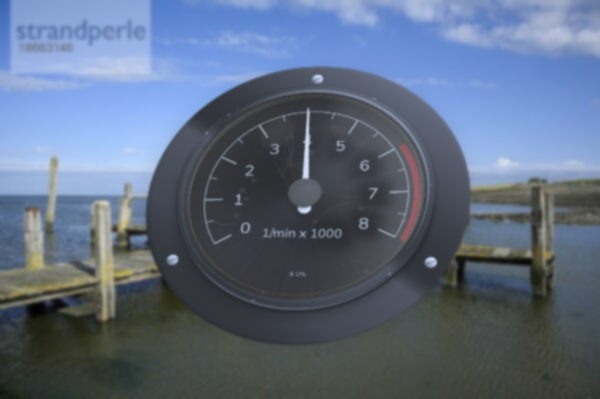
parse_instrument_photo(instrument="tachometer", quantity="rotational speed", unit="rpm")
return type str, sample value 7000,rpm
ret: 4000,rpm
